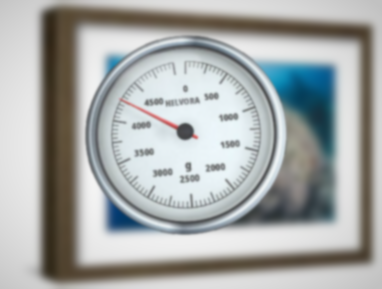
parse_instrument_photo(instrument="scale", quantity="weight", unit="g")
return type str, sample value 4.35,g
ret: 4250,g
